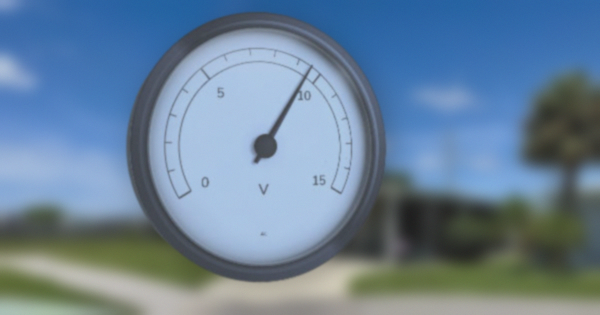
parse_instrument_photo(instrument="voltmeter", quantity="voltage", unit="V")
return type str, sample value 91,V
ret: 9.5,V
